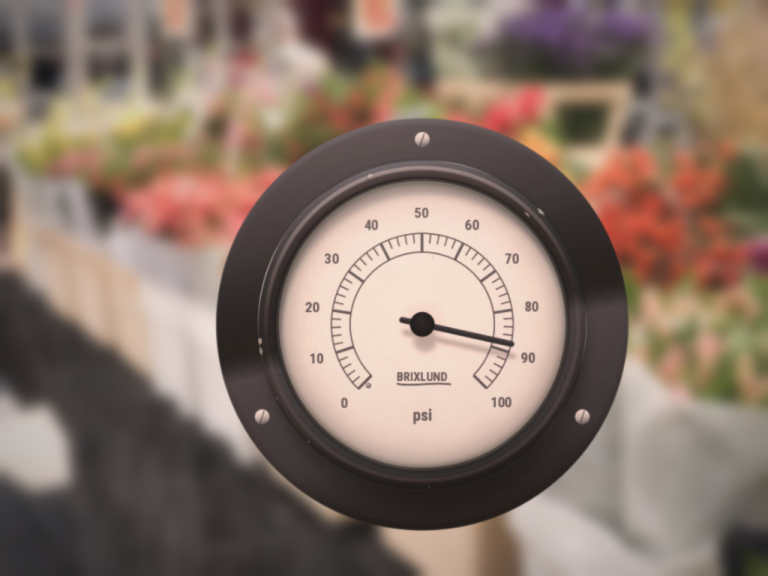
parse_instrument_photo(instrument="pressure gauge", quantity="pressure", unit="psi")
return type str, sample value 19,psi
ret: 88,psi
